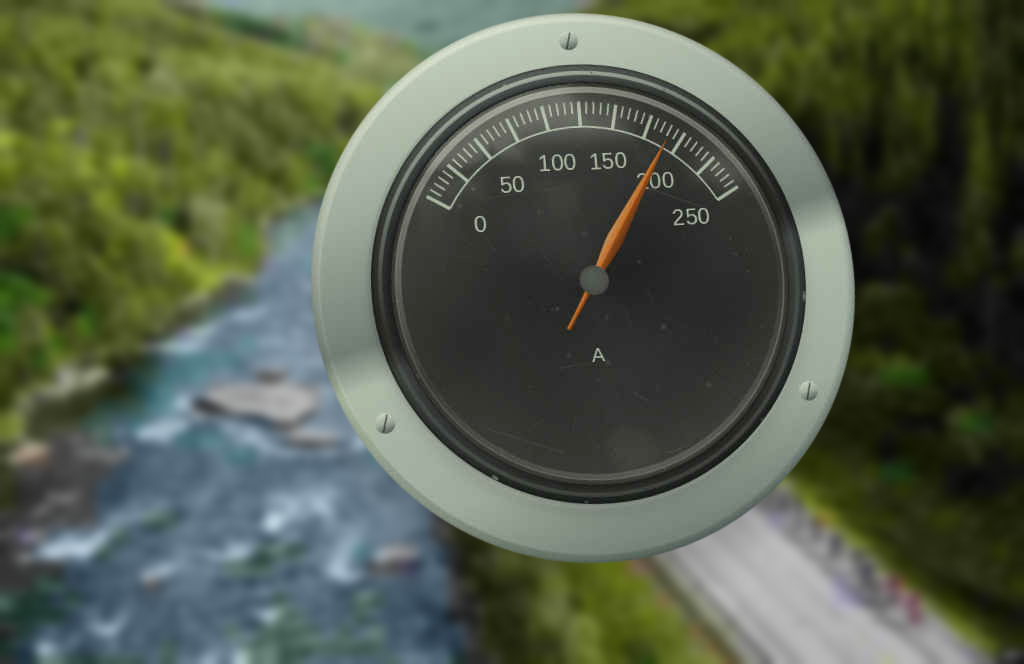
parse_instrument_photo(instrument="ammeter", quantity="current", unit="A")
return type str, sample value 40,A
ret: 190,A
